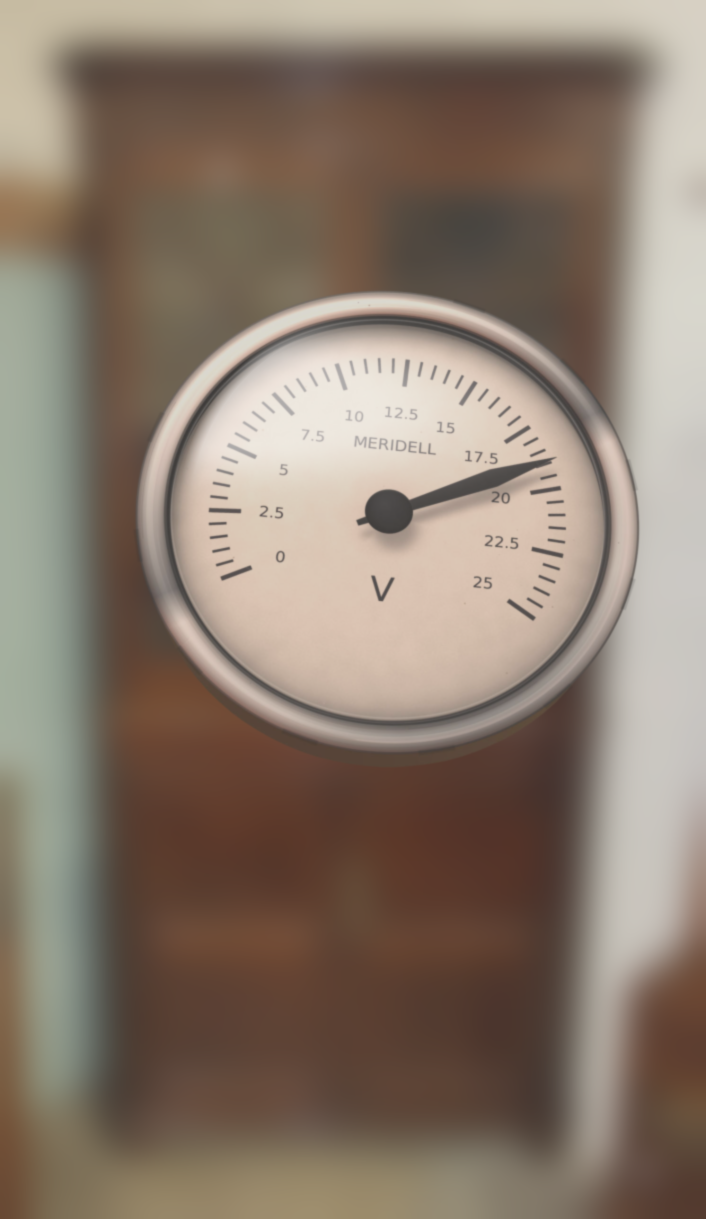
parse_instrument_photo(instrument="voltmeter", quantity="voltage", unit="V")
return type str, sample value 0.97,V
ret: 19,V
